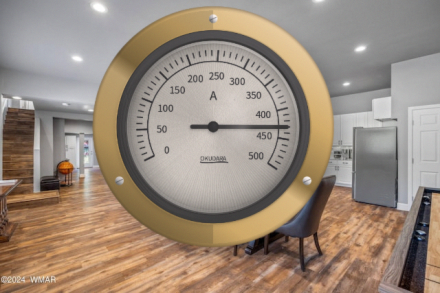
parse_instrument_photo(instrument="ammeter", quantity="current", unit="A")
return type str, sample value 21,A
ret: 430,A
